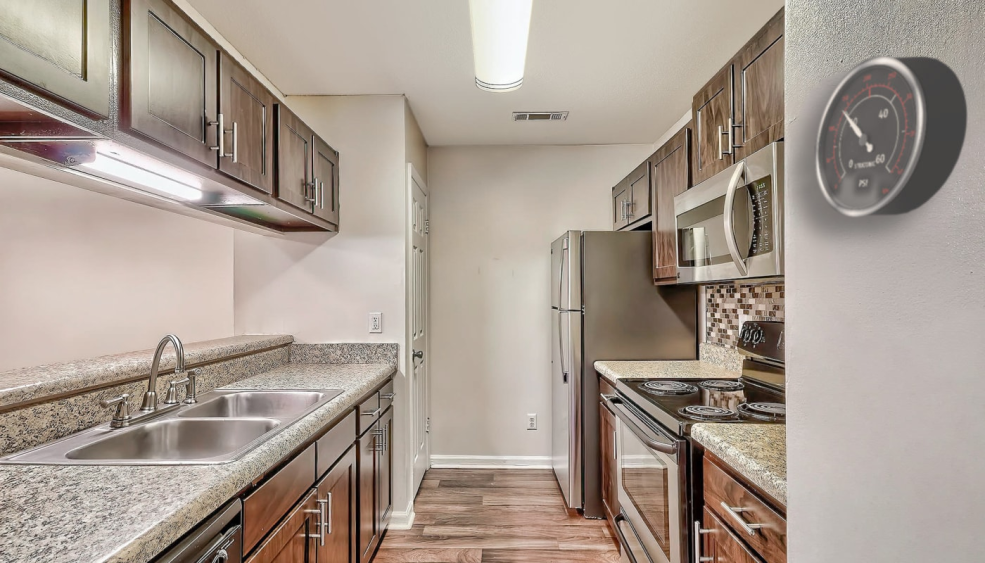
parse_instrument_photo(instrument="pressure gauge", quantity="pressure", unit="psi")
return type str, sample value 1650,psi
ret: 20,psi
